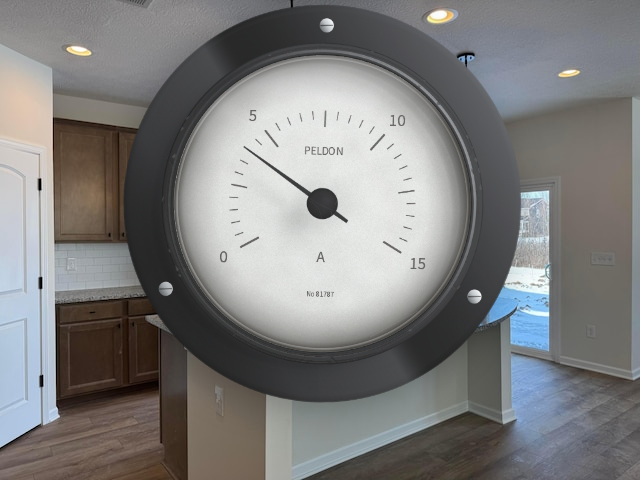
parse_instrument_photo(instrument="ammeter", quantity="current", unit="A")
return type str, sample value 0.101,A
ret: 4,A
